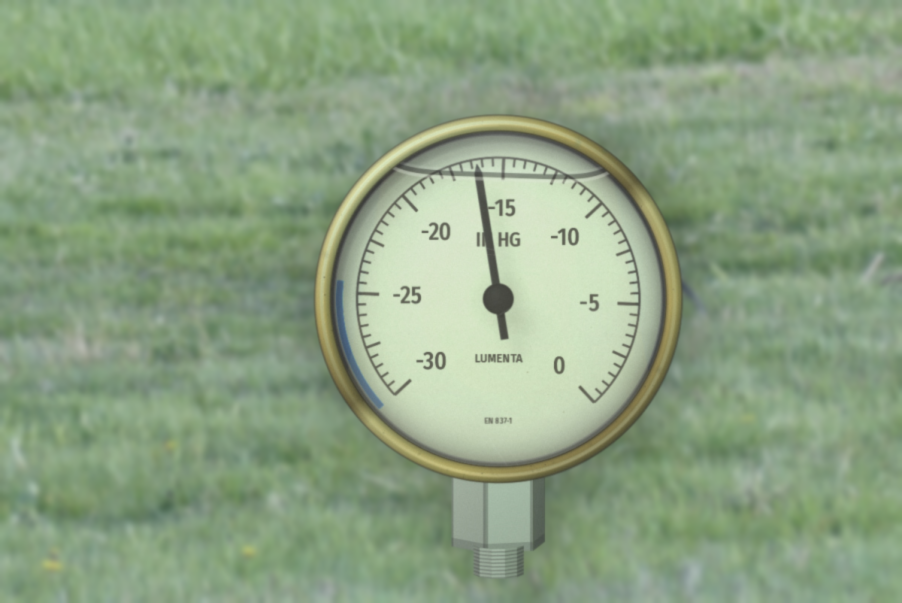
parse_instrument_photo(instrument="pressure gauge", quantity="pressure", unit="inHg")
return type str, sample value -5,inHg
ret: -16.25,inHg
